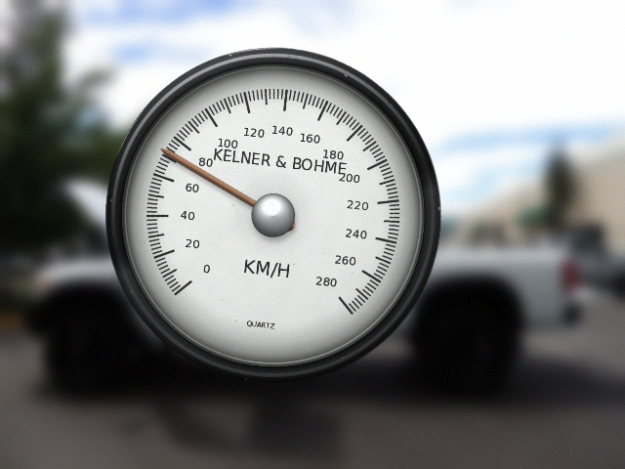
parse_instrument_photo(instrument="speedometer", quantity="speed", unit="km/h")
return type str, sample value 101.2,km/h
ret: 72,km/h
